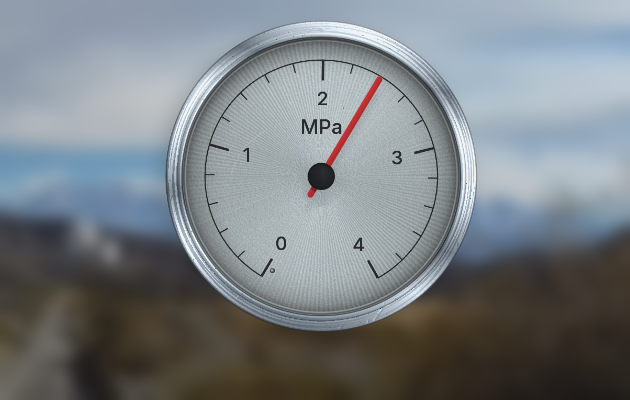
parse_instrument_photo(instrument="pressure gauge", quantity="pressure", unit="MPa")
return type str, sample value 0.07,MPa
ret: 2.4,MPa
